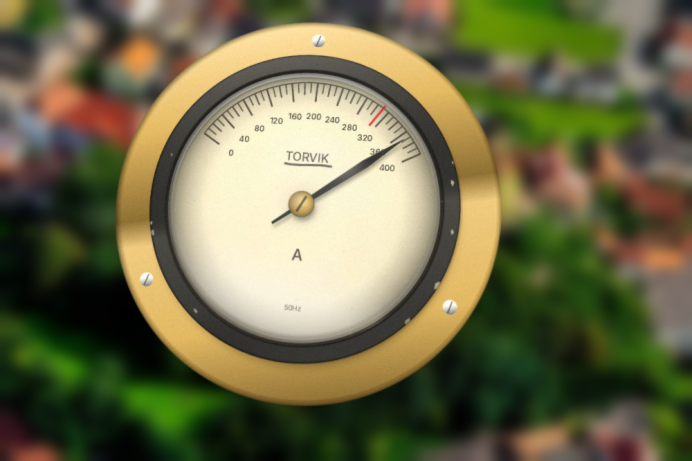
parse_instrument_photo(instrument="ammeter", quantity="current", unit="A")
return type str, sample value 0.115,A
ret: 370,A
